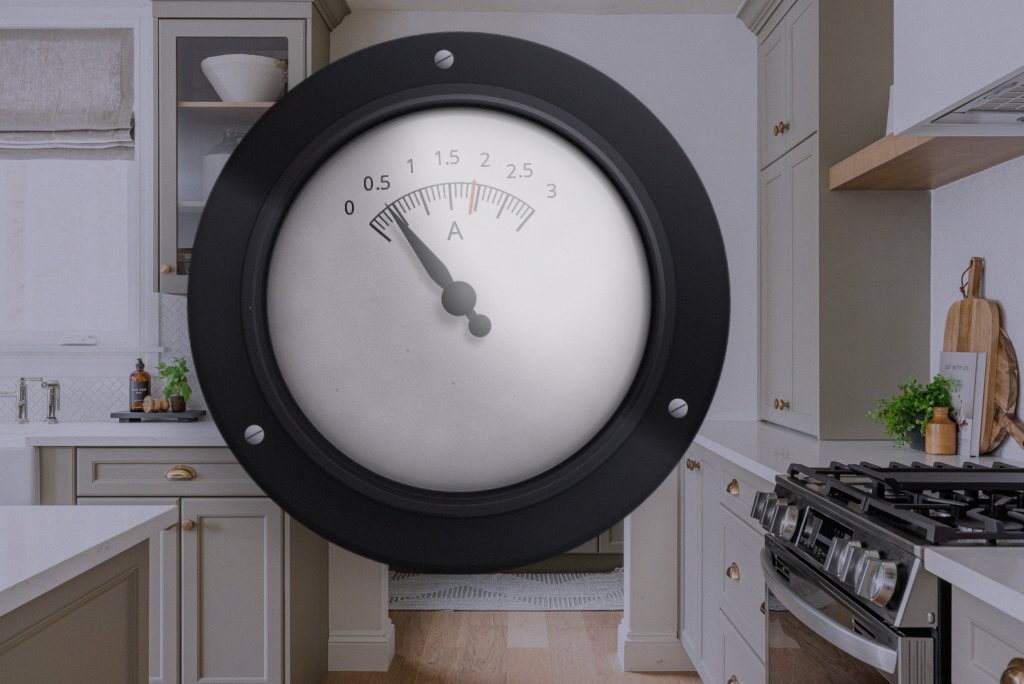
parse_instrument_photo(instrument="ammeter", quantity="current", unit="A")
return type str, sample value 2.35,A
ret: 0.4,A
